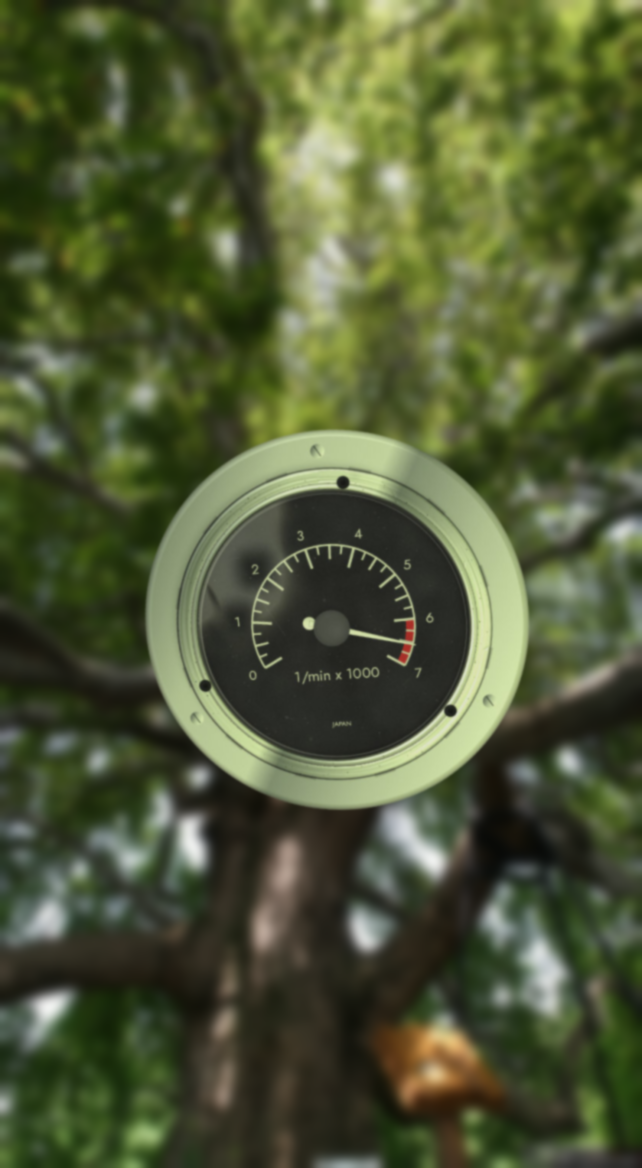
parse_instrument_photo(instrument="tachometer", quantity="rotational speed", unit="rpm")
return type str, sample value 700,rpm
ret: 6500,rpm
